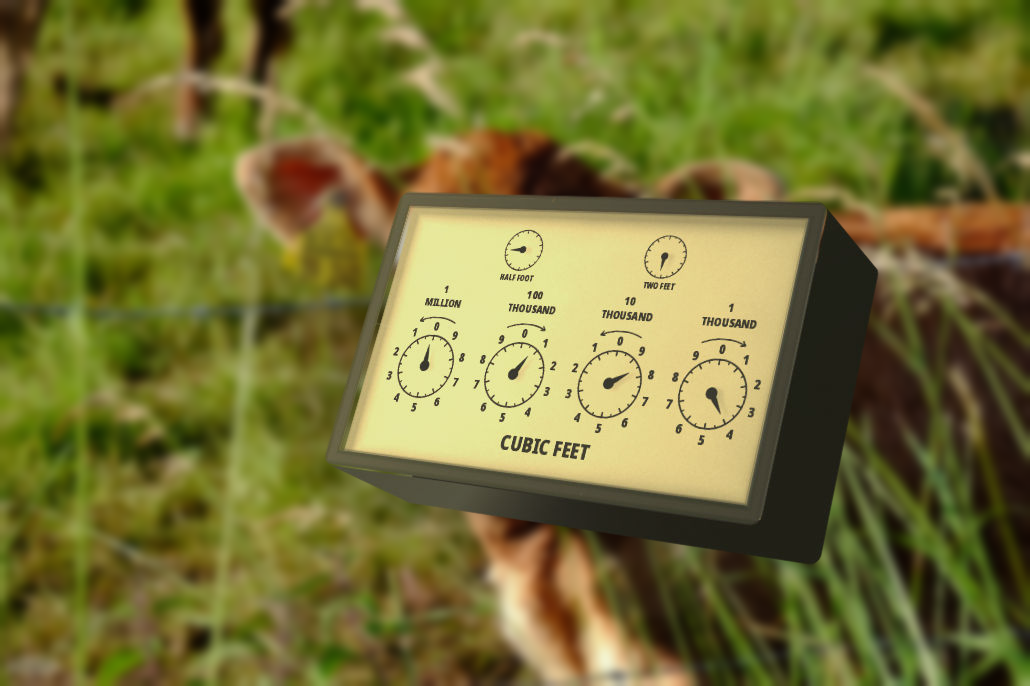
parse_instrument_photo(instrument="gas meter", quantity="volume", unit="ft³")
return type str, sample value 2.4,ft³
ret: 8400,ft³
